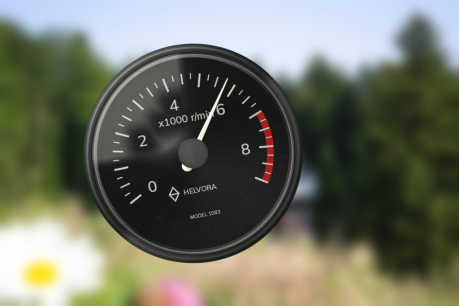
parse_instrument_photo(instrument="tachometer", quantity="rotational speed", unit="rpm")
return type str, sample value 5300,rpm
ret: 5750,rpm
